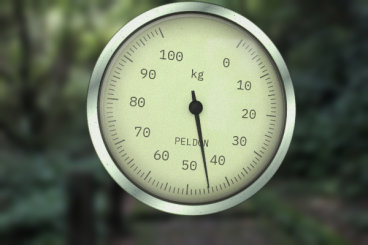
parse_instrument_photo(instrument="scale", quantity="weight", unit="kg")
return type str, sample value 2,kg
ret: 45,kg
